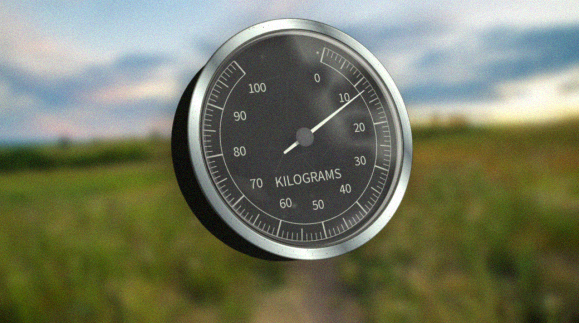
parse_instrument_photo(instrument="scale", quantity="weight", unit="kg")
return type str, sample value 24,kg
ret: 12,kg
